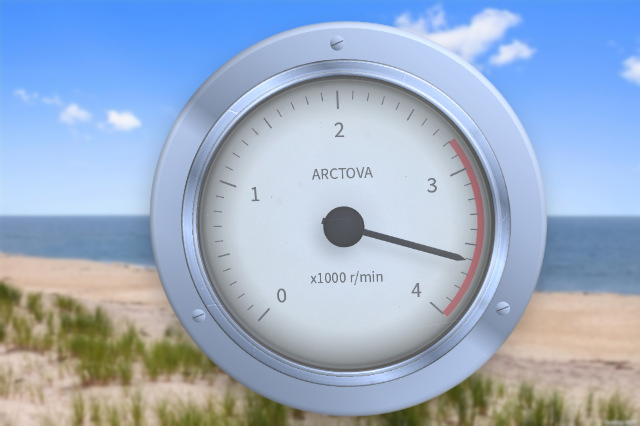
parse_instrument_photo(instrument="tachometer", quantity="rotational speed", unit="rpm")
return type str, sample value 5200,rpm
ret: 3600,rpm
